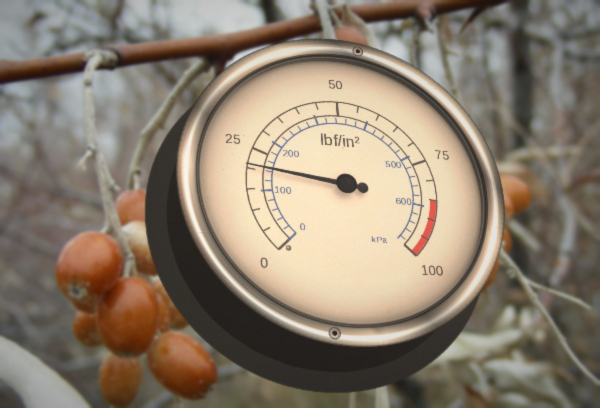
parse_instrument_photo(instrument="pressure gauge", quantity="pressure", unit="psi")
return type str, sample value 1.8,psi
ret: 20,psi
